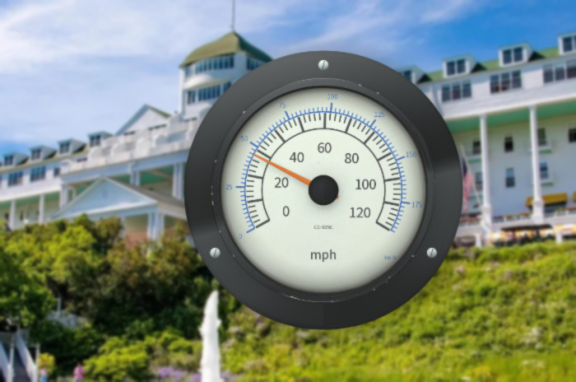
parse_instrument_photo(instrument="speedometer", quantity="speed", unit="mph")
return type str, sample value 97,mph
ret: 28,mph
